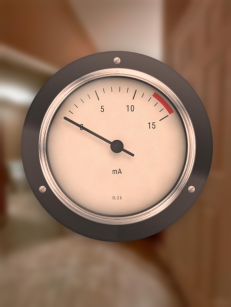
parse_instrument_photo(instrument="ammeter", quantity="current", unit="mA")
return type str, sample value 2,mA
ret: 0,mA
